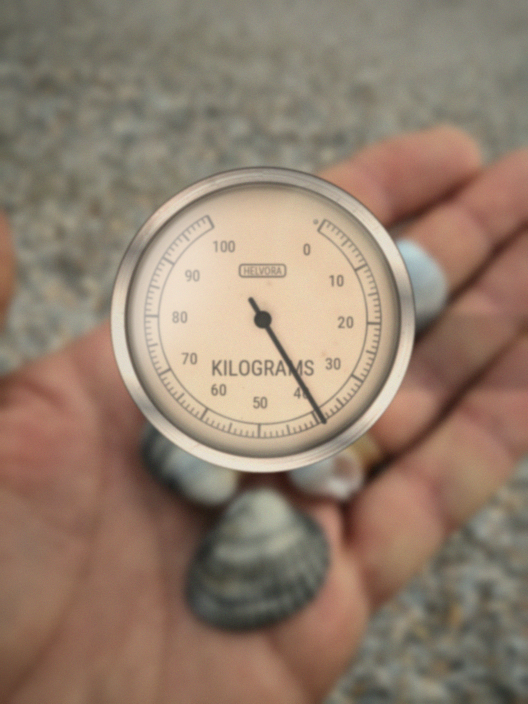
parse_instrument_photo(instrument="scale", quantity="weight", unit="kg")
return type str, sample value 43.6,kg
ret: 39,kg
